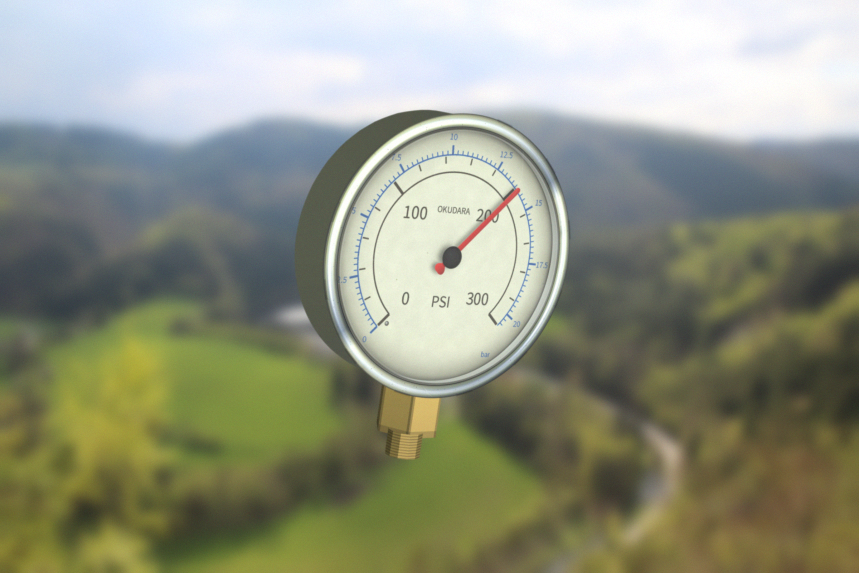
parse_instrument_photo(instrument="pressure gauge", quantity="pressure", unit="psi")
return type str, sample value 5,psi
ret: 200,psi
